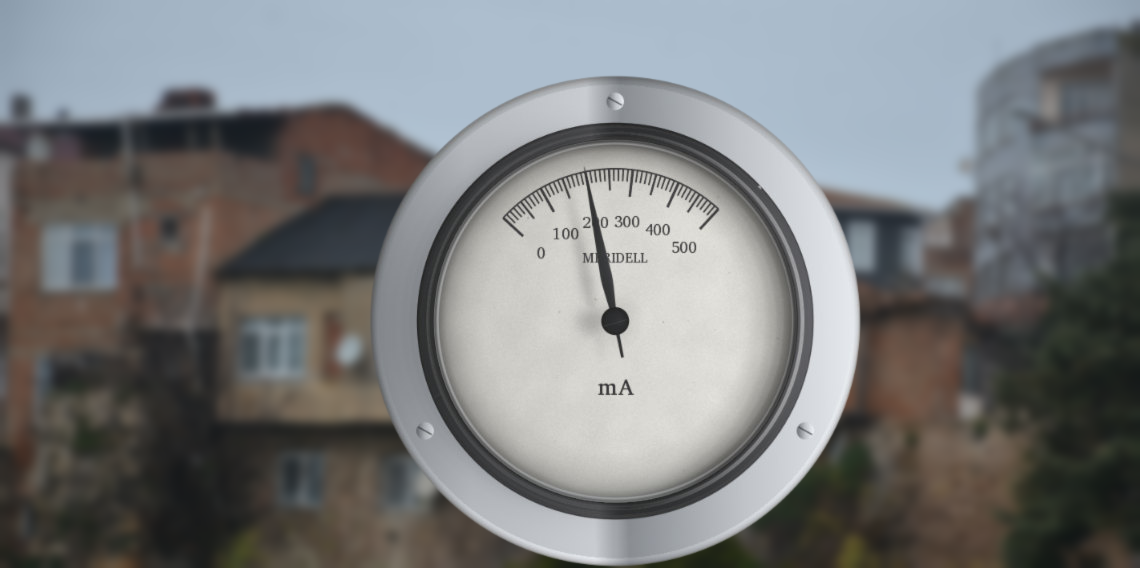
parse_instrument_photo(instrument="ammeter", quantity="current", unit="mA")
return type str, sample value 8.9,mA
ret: 200,mA
